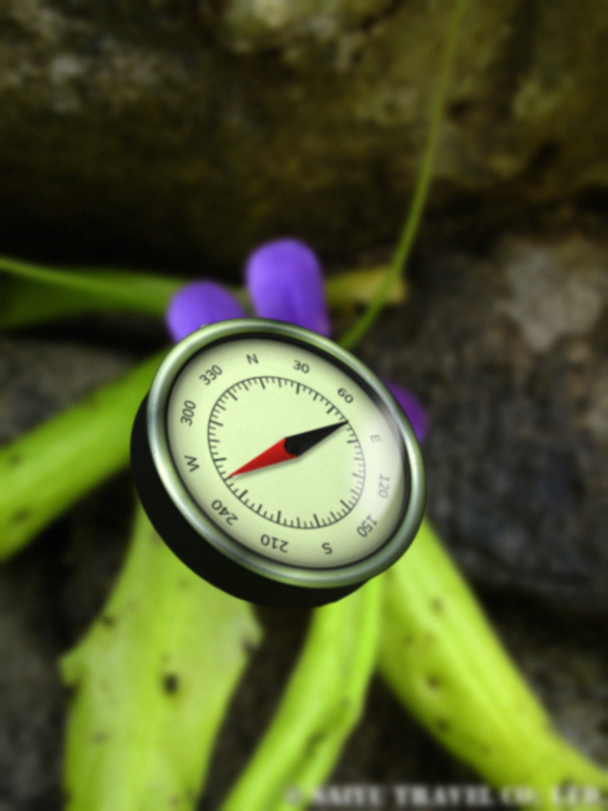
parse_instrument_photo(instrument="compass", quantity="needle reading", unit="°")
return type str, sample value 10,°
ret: 255,°
